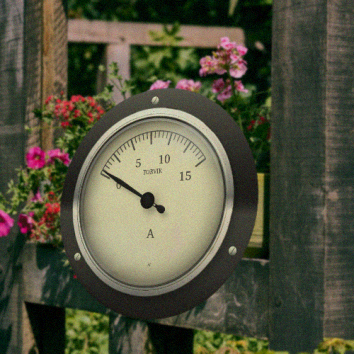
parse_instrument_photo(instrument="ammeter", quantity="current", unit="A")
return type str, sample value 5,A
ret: 0.5,A
